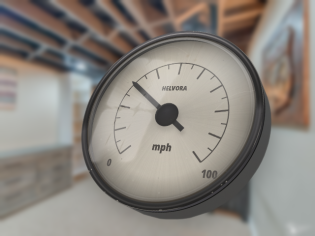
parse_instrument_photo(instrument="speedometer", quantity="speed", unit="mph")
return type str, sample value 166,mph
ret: 30,mph
